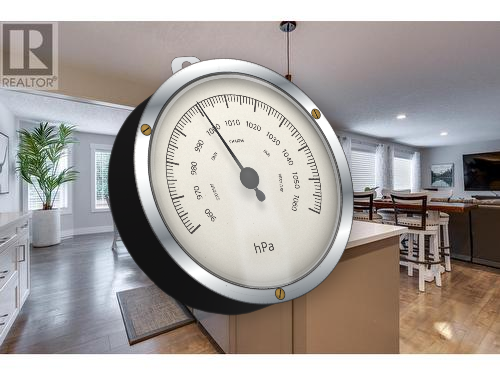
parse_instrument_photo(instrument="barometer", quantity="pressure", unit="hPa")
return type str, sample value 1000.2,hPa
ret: 1000,hPa
